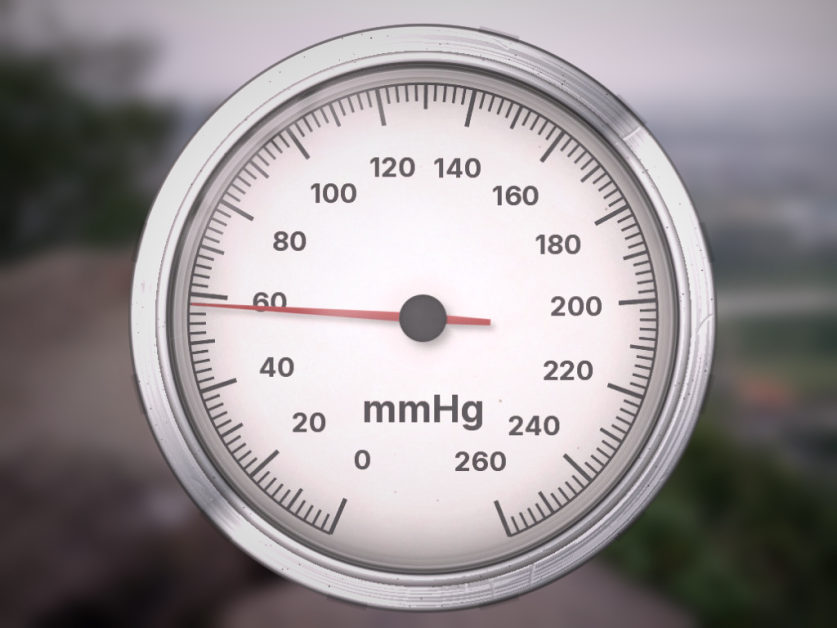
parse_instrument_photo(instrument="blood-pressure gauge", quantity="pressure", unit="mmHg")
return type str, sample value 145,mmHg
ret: 58,mmHg
